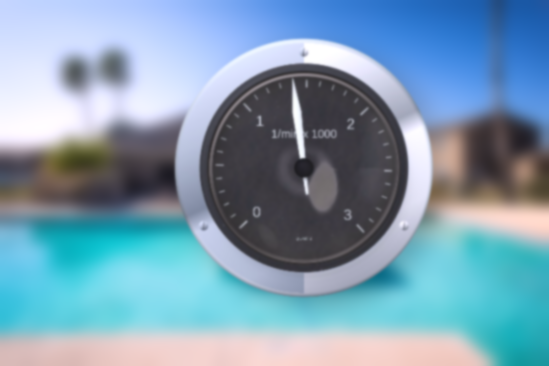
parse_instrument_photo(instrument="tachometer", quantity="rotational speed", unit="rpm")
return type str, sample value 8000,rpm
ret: 1400,rpm
